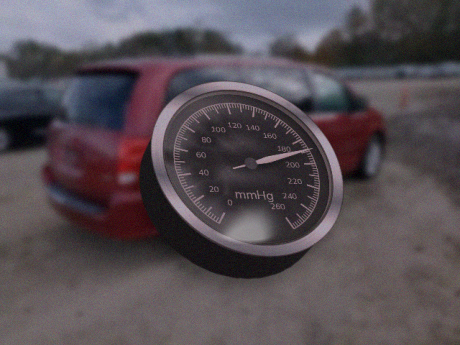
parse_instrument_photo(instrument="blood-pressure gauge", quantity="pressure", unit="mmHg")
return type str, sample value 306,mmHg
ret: 190,mmHg
